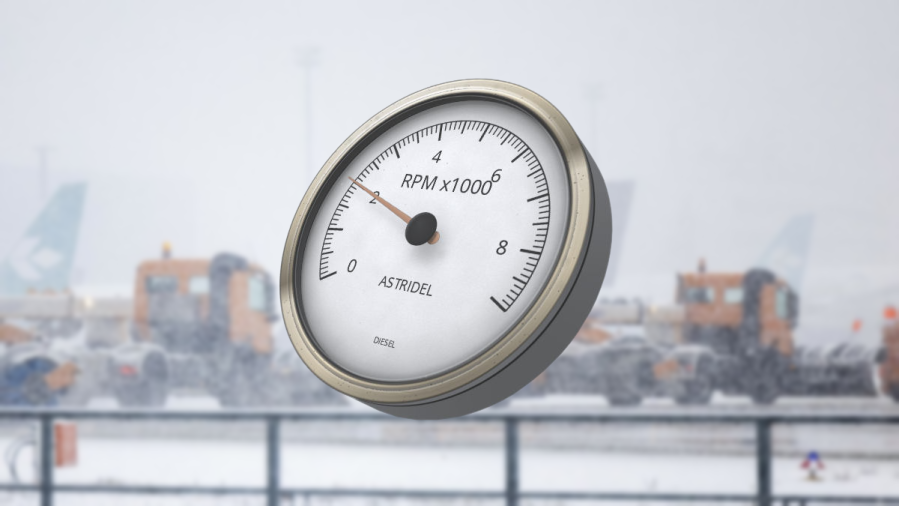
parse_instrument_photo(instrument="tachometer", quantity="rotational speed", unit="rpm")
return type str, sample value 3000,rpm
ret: 2000,rpm
